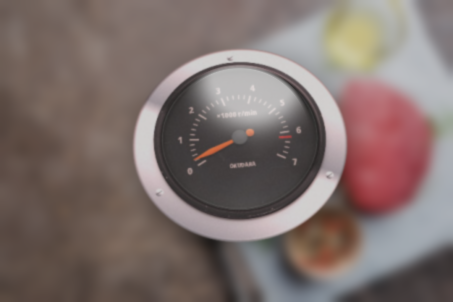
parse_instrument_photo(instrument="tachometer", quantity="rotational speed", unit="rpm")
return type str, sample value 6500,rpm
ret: 200,rpm
